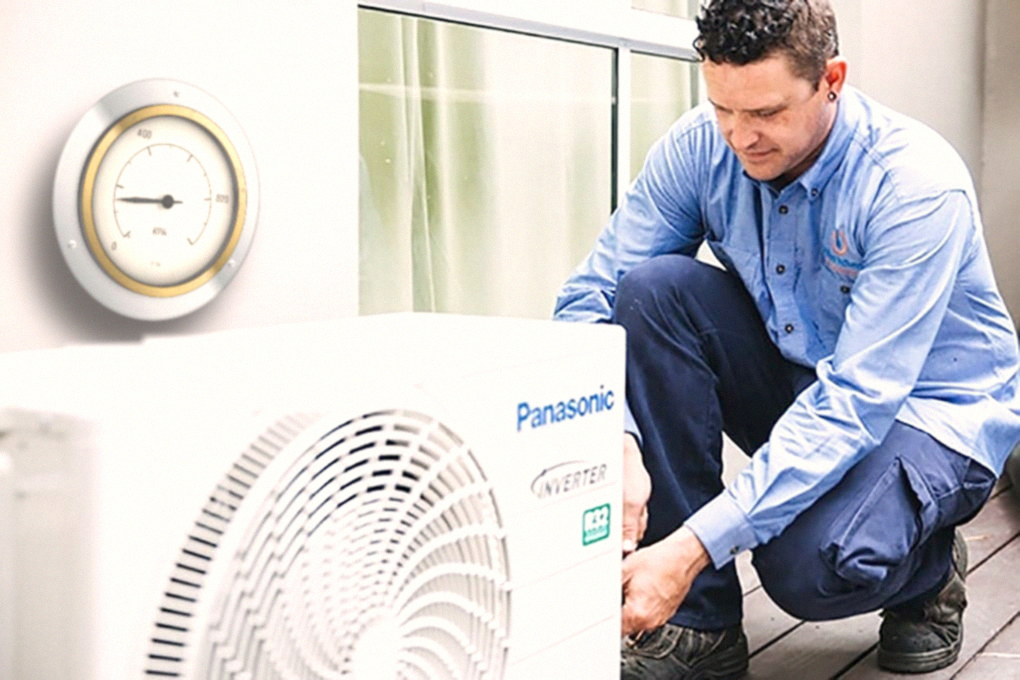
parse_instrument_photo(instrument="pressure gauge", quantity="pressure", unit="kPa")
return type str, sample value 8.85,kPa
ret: 150,kPa
